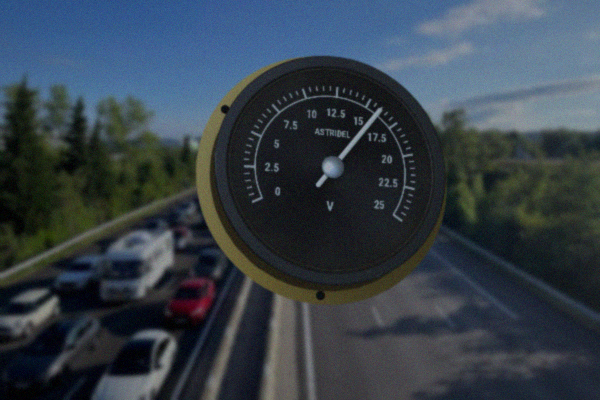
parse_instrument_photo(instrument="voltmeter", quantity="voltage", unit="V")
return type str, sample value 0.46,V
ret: 16,V
